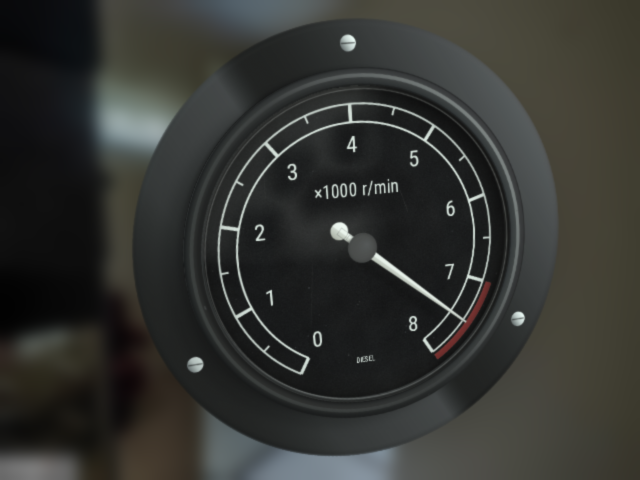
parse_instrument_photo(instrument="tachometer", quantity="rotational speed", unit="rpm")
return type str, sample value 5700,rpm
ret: 7500,rpm
